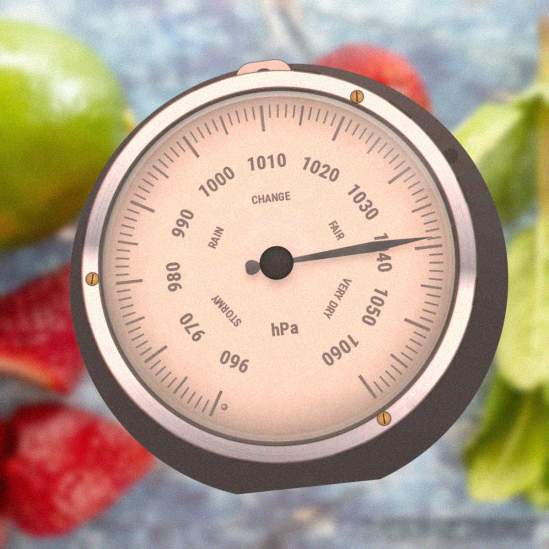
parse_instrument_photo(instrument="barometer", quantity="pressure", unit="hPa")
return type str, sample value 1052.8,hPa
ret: 1039,hPa
